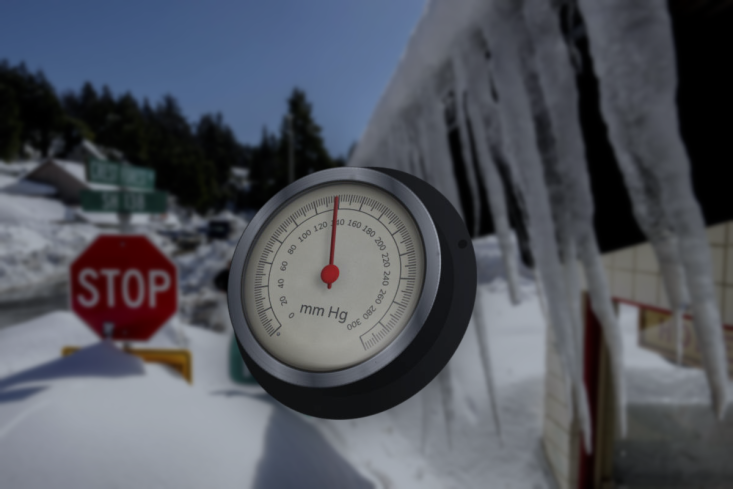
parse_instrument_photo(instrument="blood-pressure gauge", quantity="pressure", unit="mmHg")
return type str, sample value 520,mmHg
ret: 140,mmHg
